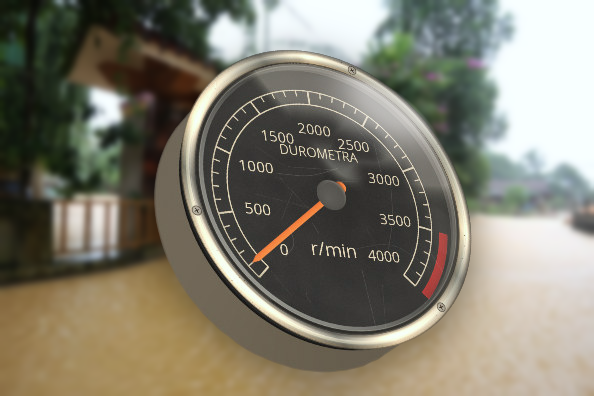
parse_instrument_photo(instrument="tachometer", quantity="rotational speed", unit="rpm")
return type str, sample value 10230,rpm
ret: 100,rpm
